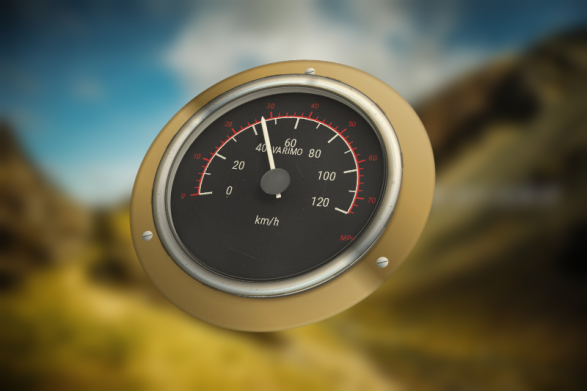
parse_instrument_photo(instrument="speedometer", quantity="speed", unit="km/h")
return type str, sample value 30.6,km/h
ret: 45,km/h
